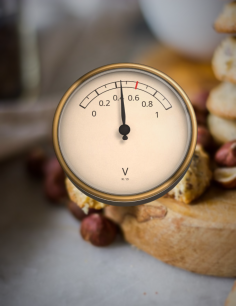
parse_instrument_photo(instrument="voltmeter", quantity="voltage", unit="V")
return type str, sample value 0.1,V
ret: 0.45,V
